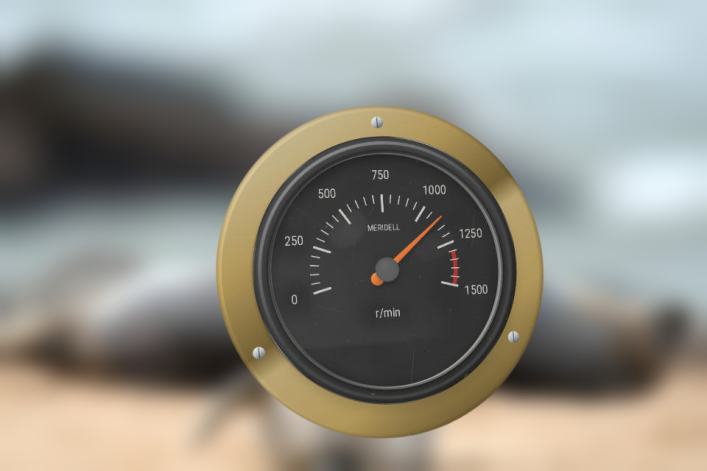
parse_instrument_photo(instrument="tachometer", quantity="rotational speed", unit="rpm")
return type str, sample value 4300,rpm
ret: 1100,rpm
